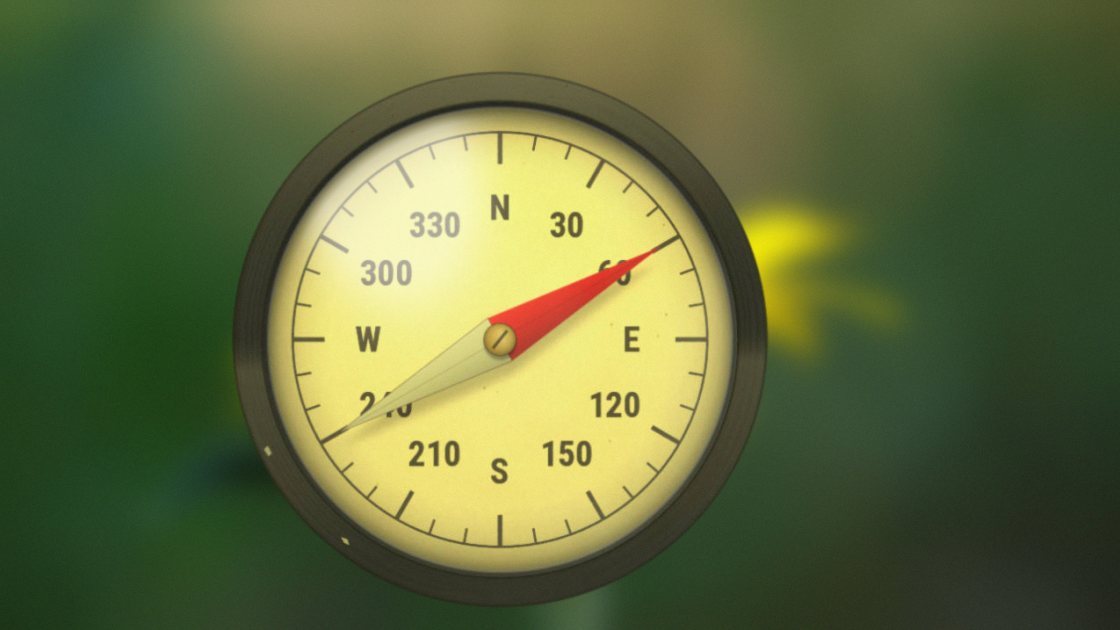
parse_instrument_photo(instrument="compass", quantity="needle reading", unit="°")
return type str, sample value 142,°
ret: 60,°
